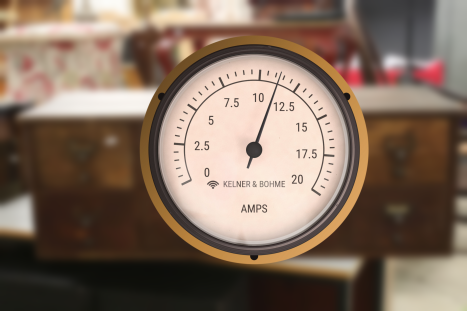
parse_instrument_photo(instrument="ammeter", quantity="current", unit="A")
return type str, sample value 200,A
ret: 11.25,A
